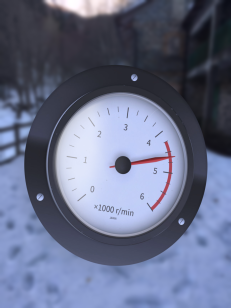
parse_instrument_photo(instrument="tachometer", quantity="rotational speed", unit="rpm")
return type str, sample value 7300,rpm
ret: 4625,rpm
